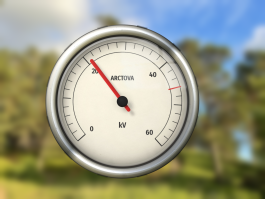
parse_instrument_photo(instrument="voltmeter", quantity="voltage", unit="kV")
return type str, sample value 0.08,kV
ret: 21,kV
